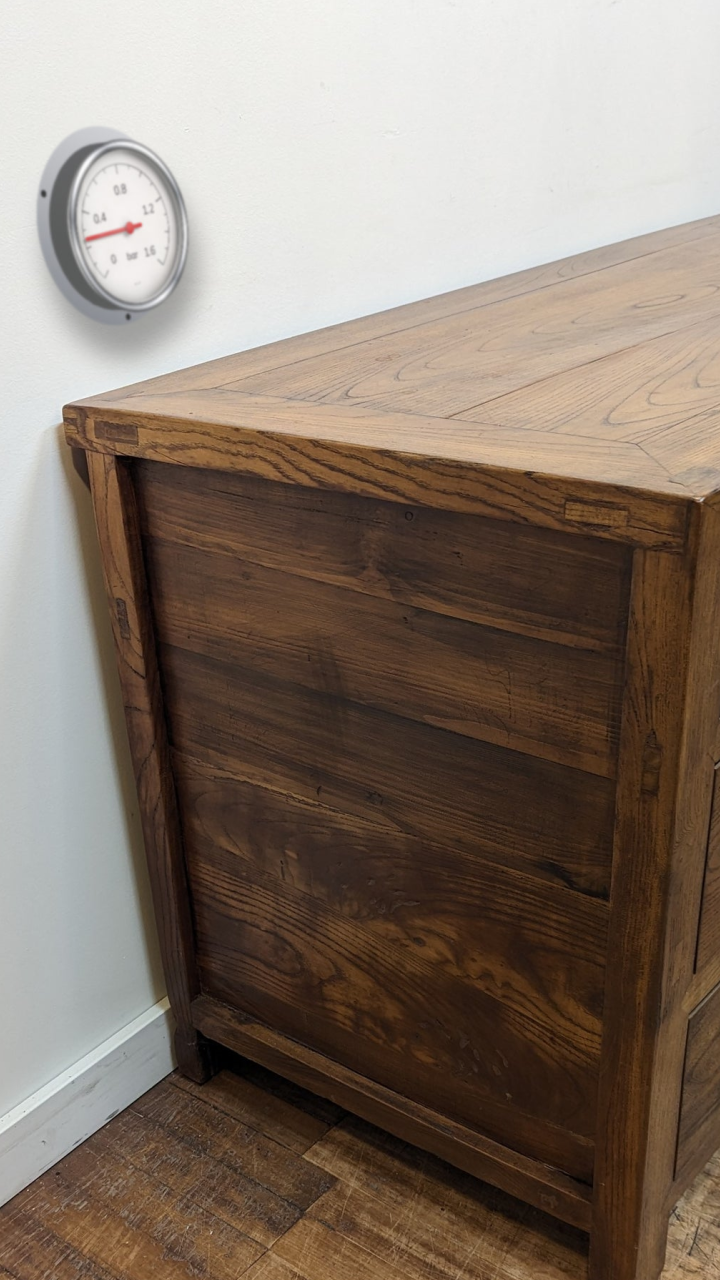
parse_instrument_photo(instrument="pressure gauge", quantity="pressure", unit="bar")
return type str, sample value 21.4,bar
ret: 0.25,bar
